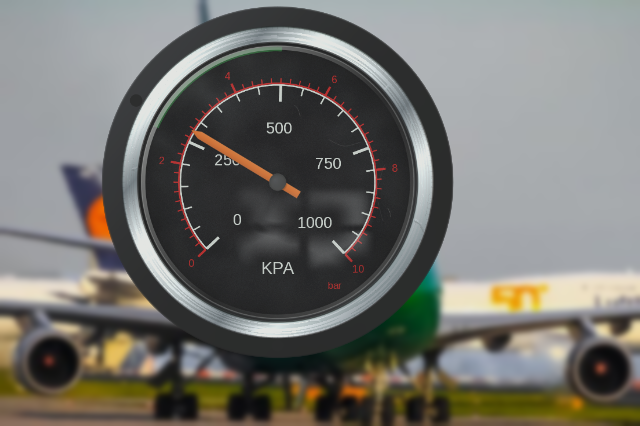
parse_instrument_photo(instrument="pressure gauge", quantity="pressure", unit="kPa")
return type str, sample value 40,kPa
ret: 275,kPa
